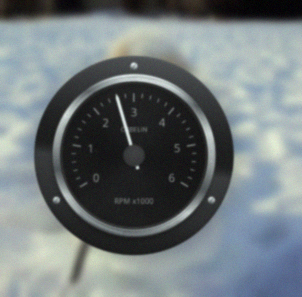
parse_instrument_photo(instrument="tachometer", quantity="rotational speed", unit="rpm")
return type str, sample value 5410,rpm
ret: 2600,rpm
